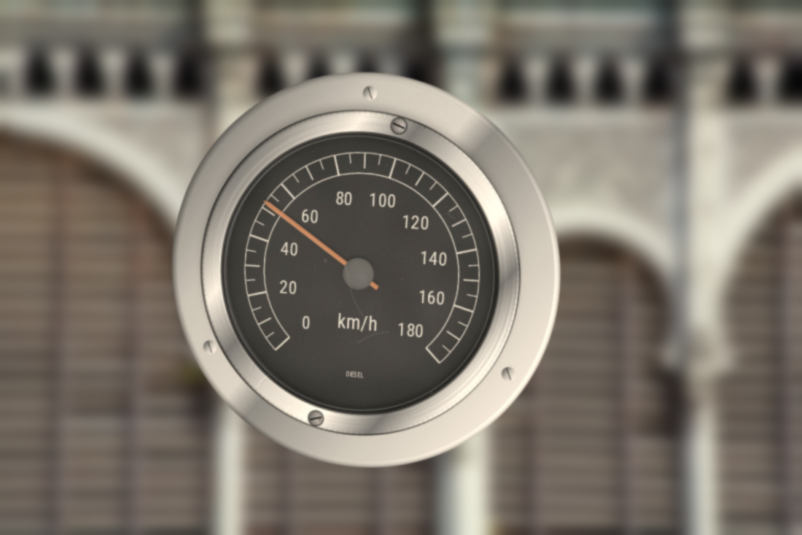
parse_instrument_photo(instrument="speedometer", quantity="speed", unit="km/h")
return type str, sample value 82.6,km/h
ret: 52.5,km/h
